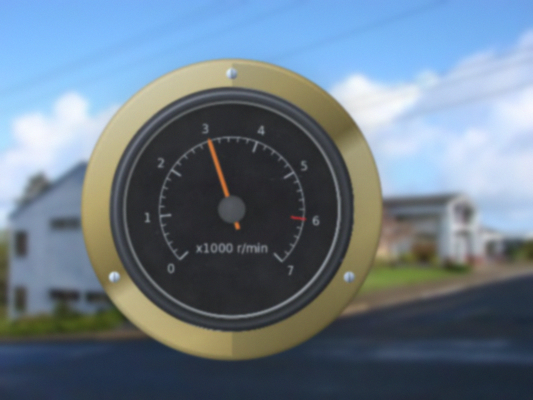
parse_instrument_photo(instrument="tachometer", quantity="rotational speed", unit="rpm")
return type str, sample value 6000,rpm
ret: 3000,rpm
